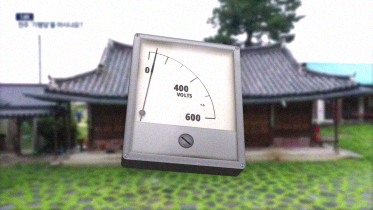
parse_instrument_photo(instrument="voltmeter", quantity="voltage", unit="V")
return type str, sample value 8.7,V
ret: 100,V
